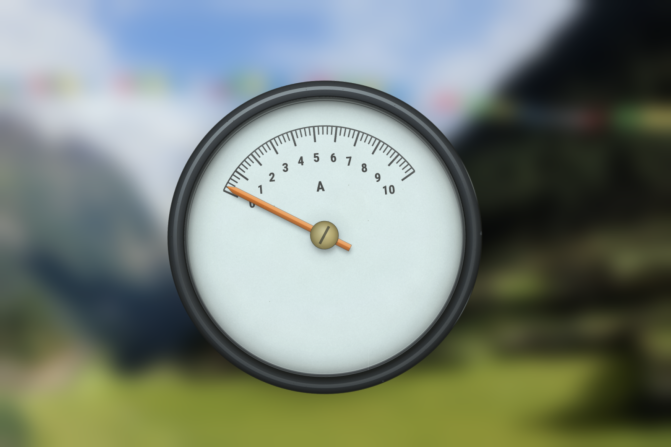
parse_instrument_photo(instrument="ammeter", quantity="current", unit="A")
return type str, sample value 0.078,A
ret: 0.2,A
